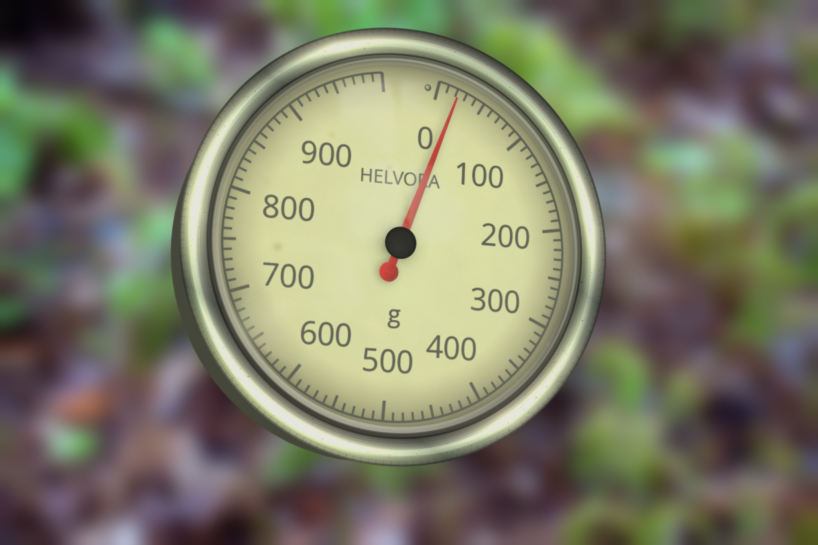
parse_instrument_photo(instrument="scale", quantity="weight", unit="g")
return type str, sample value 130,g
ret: 20,g
